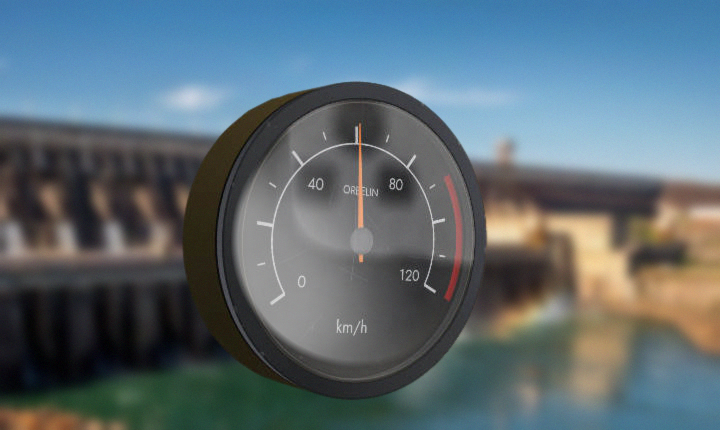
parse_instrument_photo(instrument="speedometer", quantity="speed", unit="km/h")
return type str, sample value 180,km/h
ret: 60,km/h
